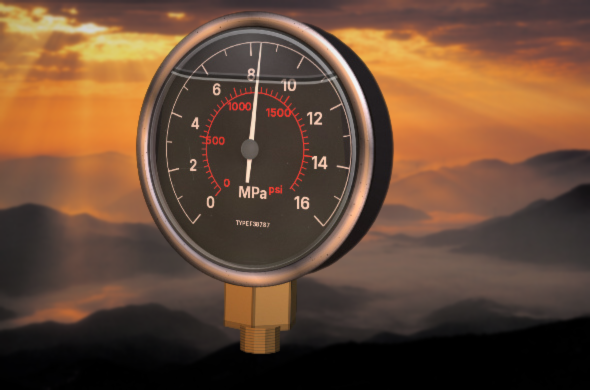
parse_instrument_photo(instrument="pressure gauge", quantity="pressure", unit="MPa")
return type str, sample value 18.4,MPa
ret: 8.5,MPa
